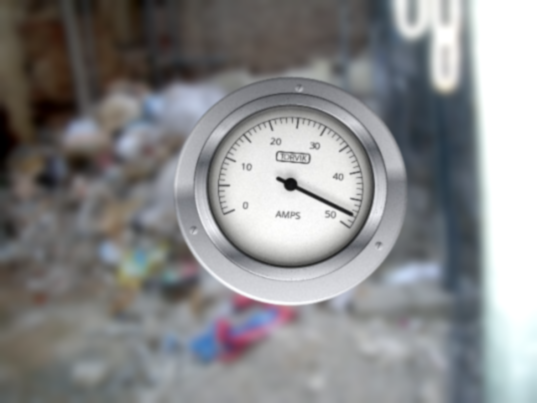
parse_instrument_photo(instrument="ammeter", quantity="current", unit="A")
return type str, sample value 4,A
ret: 48,A
